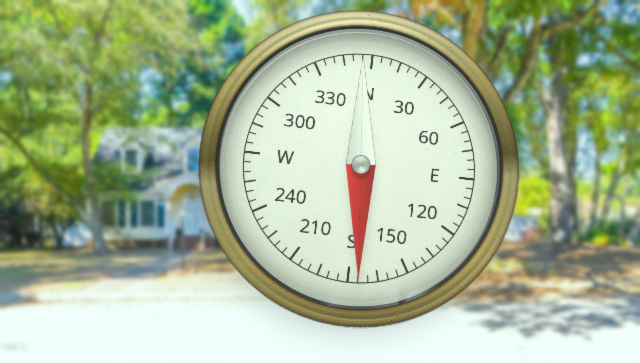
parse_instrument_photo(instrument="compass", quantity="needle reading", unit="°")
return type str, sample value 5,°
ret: 175,°
